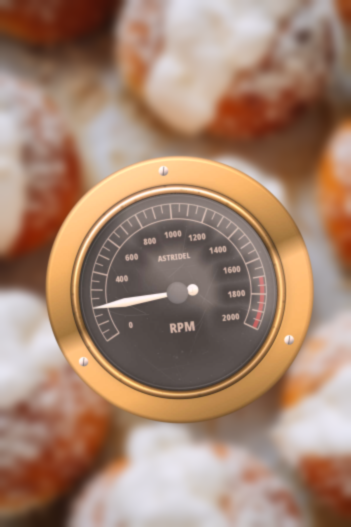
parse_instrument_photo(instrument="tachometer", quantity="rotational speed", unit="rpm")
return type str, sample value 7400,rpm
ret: 200,rpm
